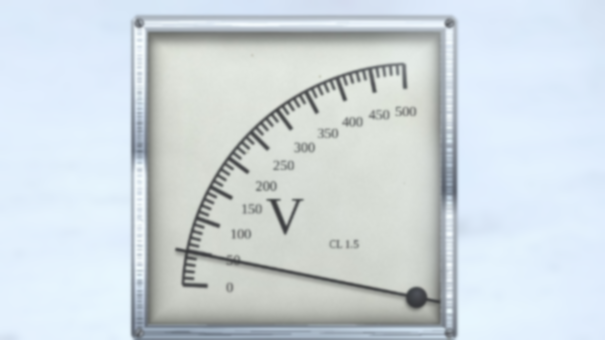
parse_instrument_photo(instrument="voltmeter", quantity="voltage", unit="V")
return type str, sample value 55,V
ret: 50,V
